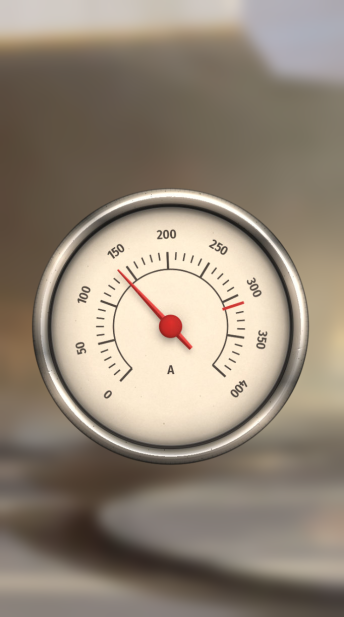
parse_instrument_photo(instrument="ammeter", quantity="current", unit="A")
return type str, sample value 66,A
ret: 140,A
